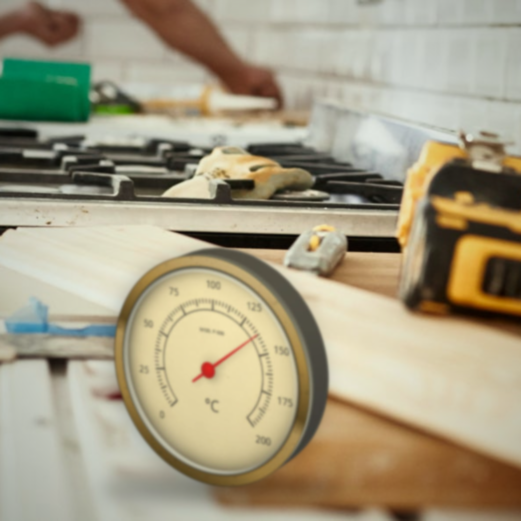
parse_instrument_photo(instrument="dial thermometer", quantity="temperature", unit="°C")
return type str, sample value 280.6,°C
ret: 137.5,°C
